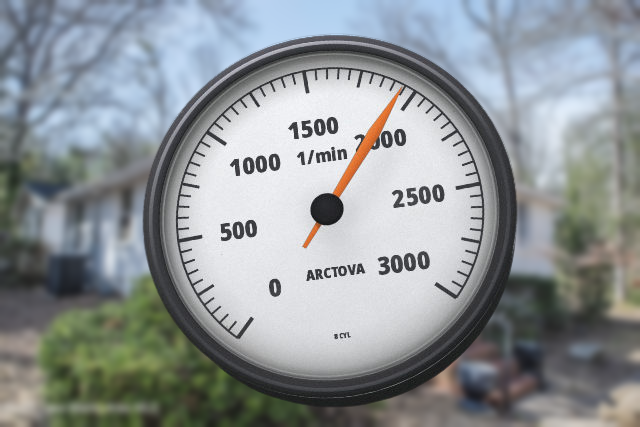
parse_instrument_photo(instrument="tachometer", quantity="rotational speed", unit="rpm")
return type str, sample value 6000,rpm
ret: 1950,rpm
